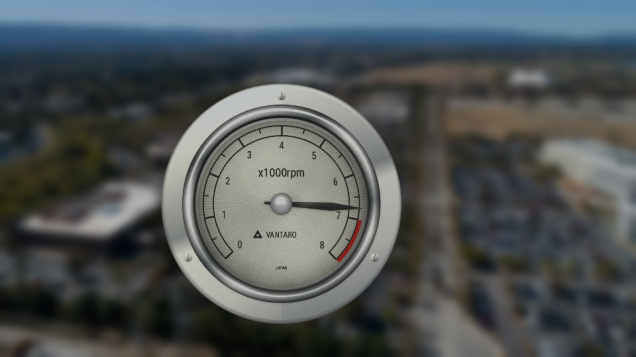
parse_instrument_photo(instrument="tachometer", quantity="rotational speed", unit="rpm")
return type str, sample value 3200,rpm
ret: 6750,rpm
